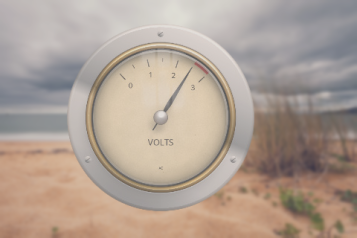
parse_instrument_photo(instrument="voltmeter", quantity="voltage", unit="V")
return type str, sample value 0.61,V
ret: 2.5,V
